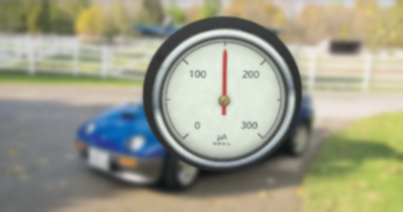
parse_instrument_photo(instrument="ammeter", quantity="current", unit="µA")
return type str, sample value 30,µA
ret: 150,µA
